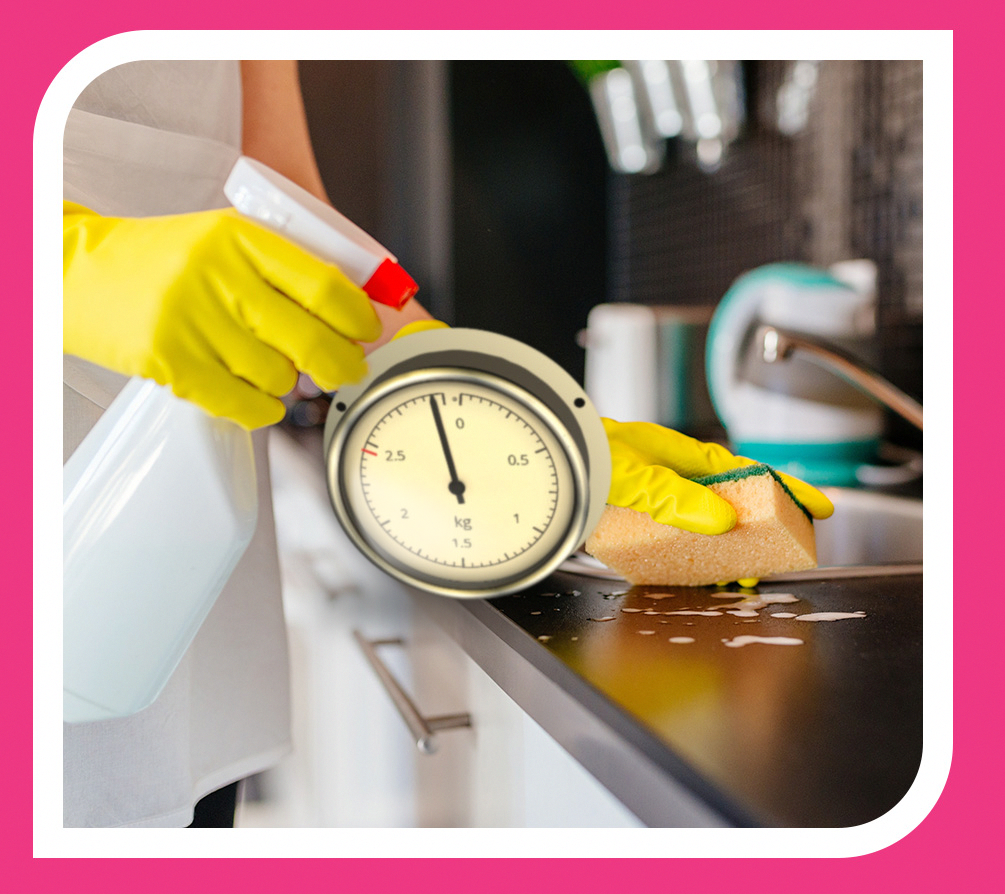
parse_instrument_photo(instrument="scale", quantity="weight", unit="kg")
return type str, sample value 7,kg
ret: 2.95,kg
